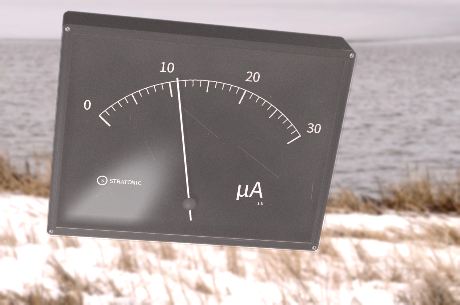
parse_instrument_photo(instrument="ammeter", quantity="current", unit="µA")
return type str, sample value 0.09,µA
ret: 11,µA
